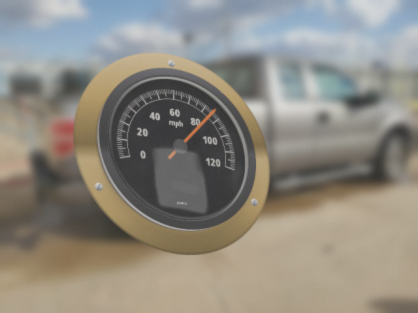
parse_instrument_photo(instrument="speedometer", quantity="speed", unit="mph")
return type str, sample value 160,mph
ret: 85,mph
